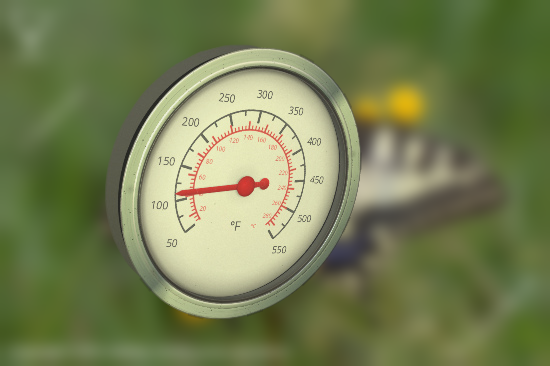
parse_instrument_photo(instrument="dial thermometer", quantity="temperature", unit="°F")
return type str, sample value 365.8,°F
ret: 112.5,°F
